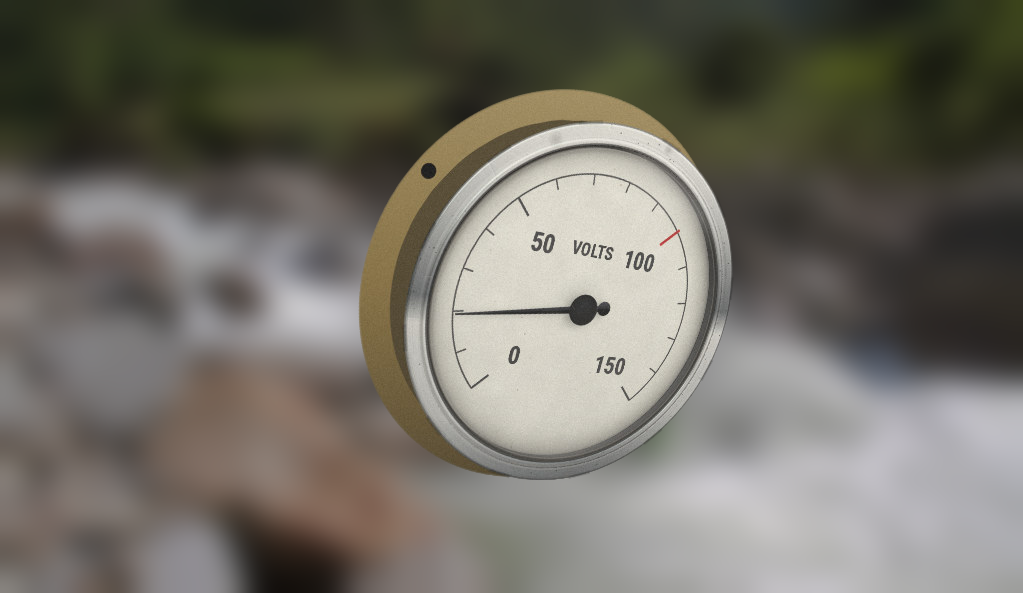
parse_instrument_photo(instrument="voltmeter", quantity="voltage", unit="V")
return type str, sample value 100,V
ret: 20,V
